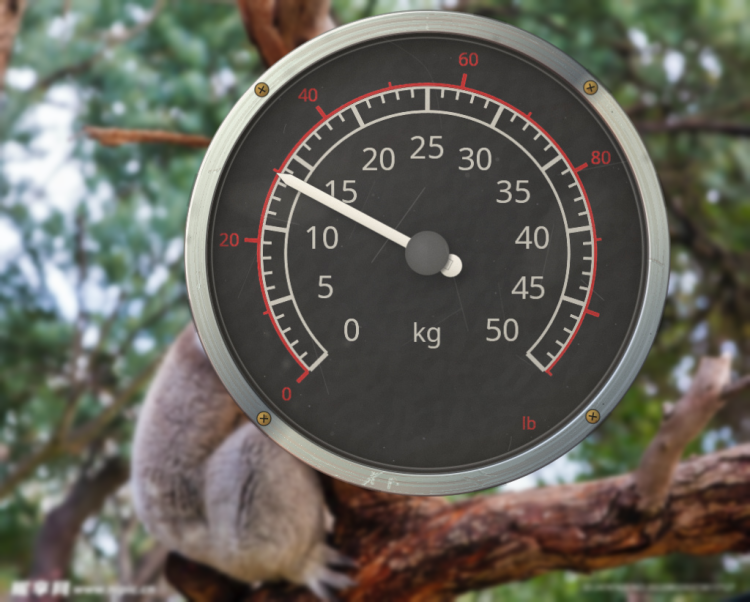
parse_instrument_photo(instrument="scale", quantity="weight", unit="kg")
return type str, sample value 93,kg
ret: 13.5,kg
